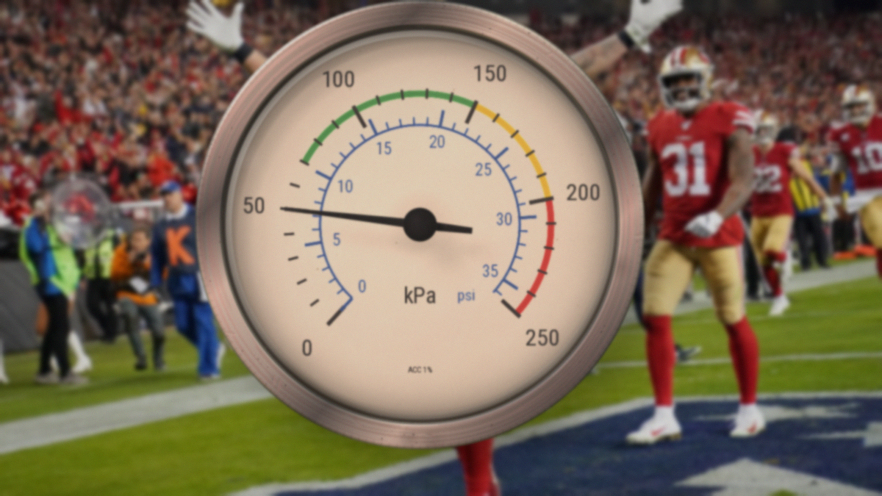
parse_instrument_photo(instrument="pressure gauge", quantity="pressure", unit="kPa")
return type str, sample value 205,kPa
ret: 50,kPa
